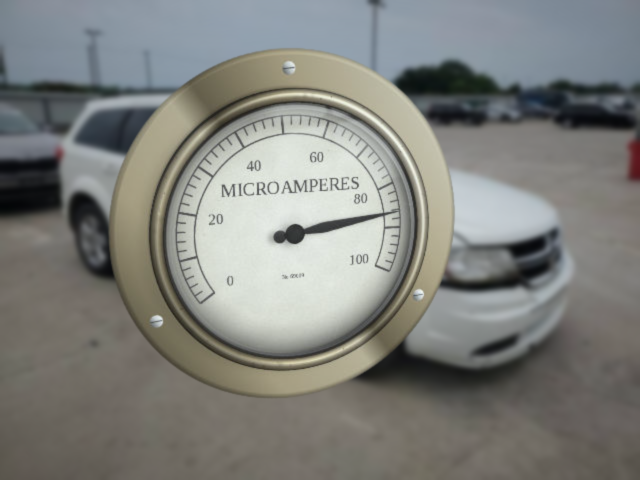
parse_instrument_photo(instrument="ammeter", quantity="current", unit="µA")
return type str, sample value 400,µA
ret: 86,µA
